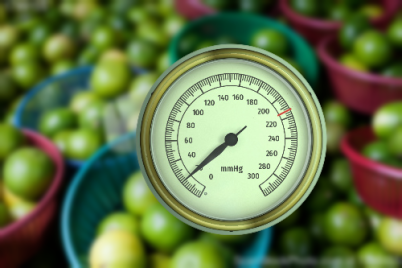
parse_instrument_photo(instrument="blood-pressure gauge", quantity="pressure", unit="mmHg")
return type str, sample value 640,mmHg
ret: 20,mmHg
